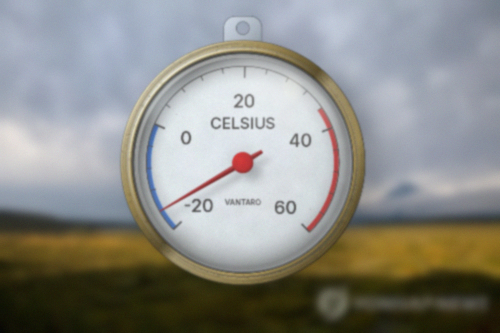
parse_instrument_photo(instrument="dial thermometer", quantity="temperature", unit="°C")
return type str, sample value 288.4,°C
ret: -16,°C
